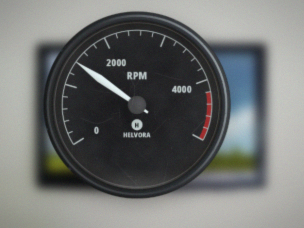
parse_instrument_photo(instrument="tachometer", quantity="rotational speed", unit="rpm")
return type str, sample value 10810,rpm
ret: 1400,rpm
